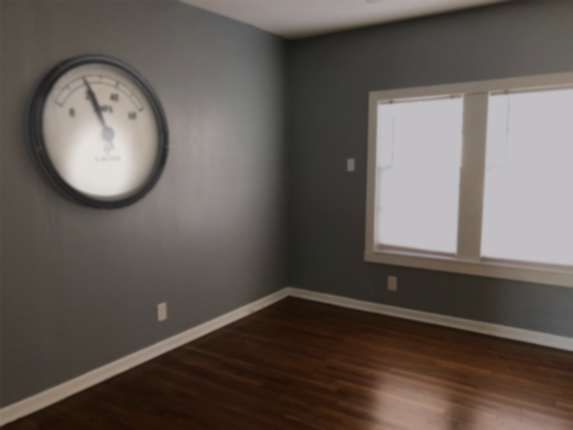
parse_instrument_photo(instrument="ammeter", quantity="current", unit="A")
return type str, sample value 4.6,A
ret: 20,A
